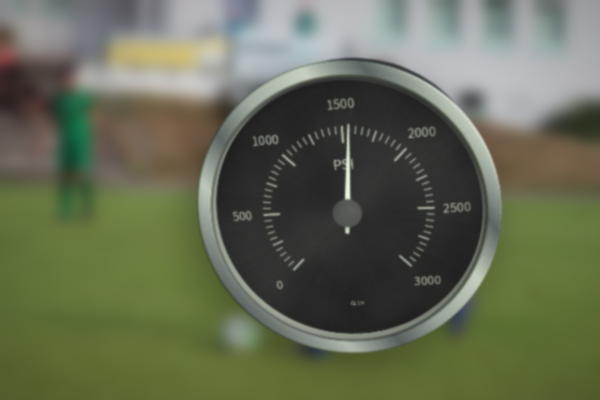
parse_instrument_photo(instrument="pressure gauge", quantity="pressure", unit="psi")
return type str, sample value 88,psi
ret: 1550,psi
